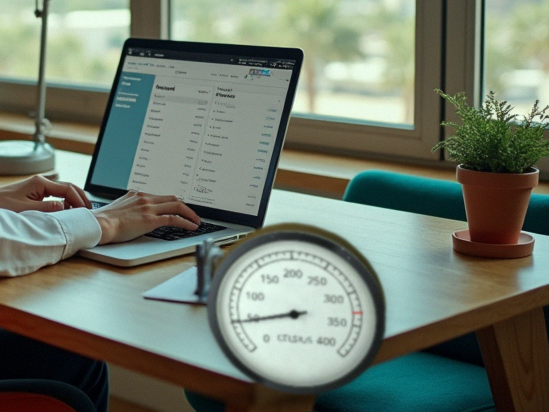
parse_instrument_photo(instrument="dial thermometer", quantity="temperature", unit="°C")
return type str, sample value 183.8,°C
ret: 50,°C
